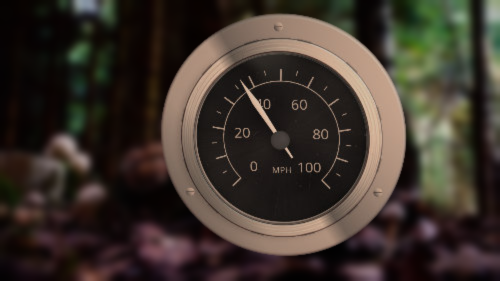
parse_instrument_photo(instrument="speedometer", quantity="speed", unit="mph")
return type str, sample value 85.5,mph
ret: 37.5,mph
